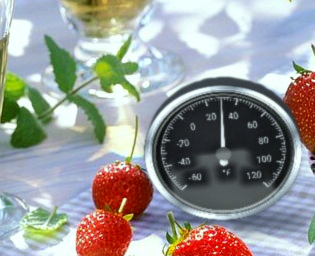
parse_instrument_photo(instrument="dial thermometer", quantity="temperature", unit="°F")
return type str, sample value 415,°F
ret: 30,°F
